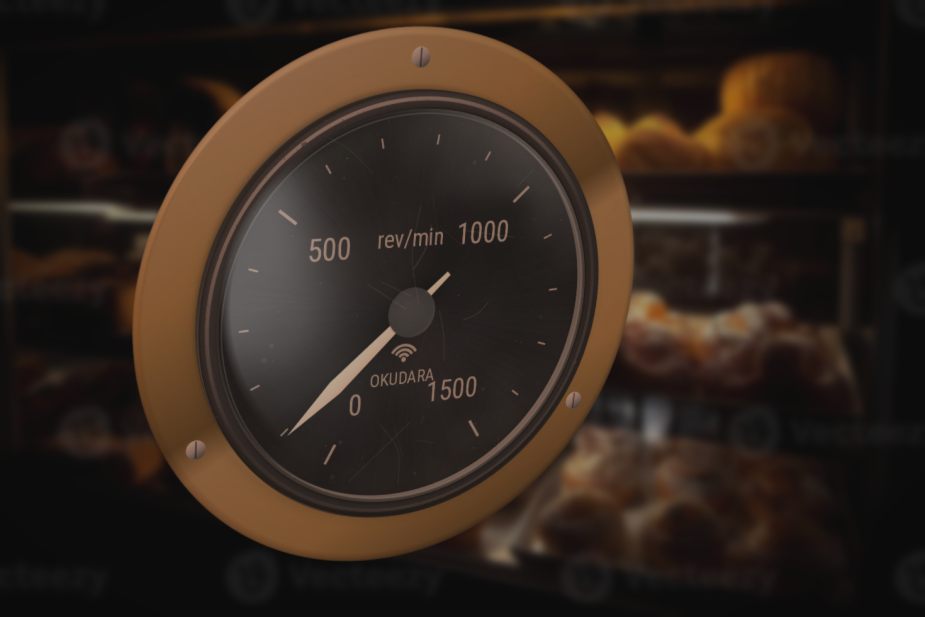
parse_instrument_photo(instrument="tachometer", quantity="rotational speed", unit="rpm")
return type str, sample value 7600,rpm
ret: 100,rpm
